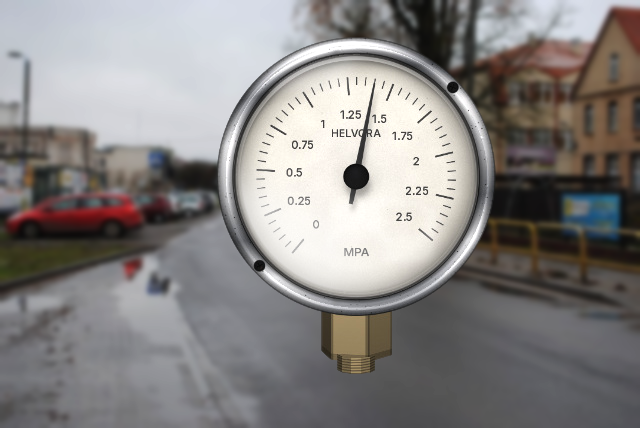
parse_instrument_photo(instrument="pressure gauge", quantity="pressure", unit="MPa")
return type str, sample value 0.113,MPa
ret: 1.4,MPa
